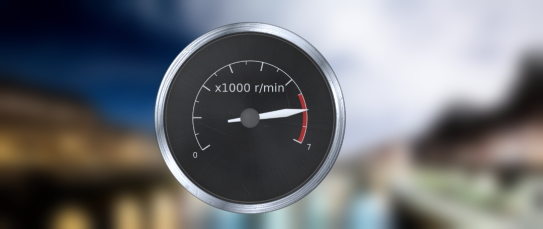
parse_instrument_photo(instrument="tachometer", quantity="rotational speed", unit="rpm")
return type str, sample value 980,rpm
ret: 6000,rpm
